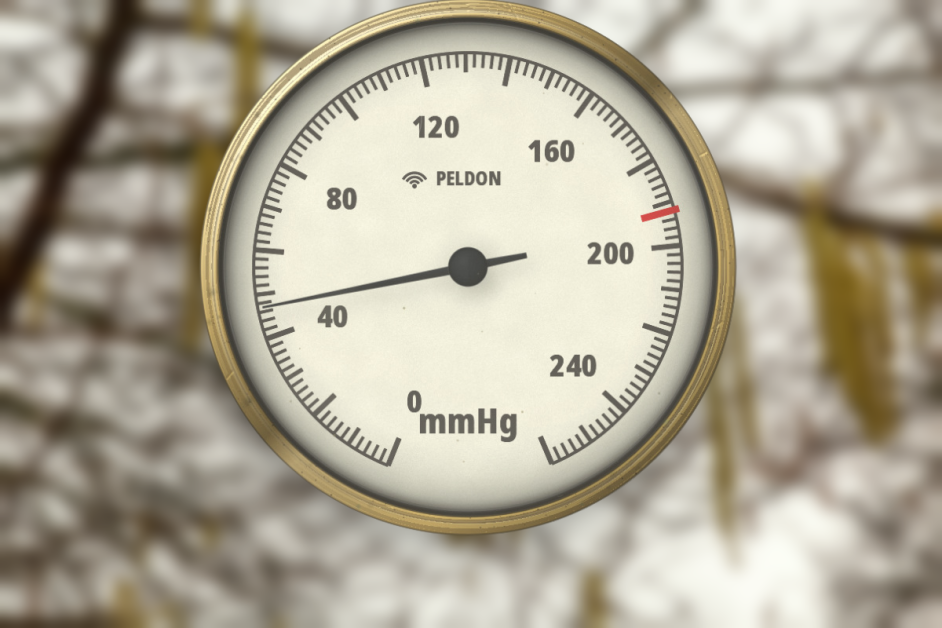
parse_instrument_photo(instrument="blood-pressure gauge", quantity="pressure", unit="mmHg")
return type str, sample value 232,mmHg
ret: 47,mmHg
